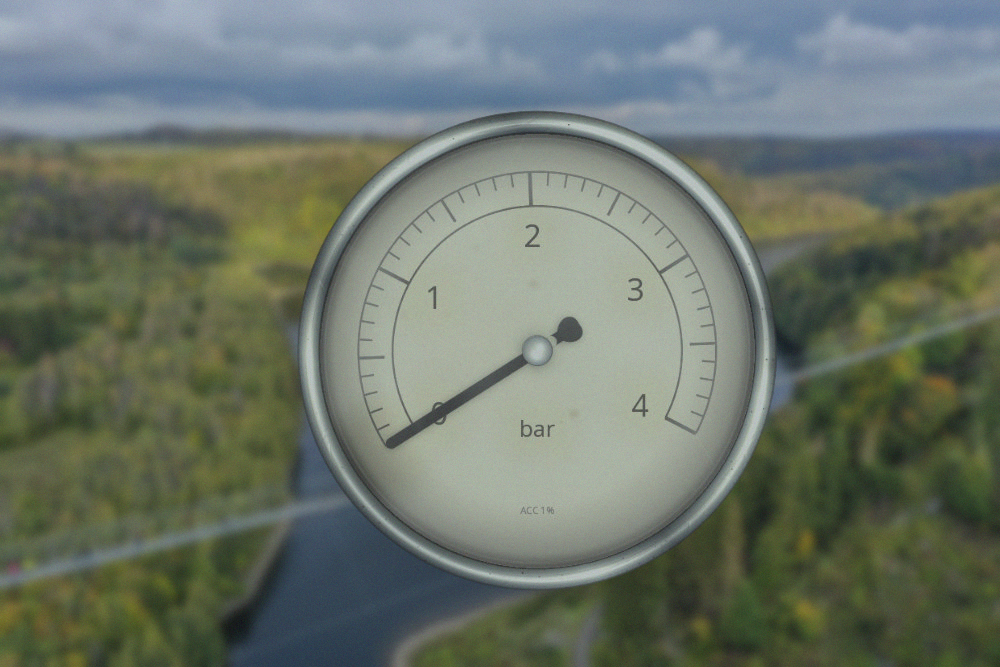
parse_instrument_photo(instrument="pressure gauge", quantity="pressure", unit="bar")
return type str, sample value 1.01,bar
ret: 0,bar
